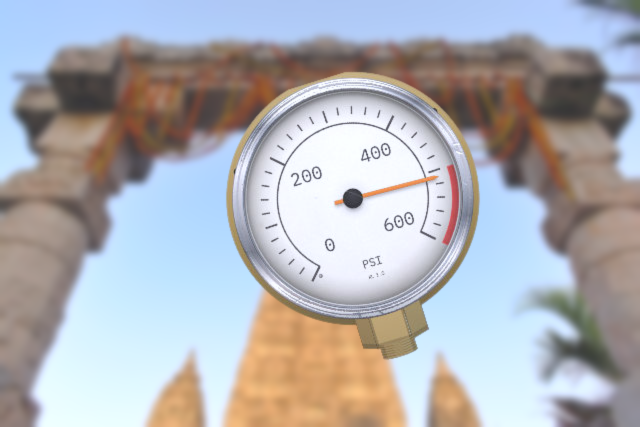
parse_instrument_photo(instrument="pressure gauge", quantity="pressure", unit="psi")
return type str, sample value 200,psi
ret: 510,psi
